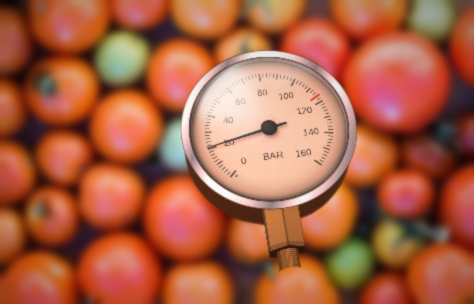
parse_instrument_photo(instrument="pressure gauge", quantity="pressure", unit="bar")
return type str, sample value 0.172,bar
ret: 20,bar
